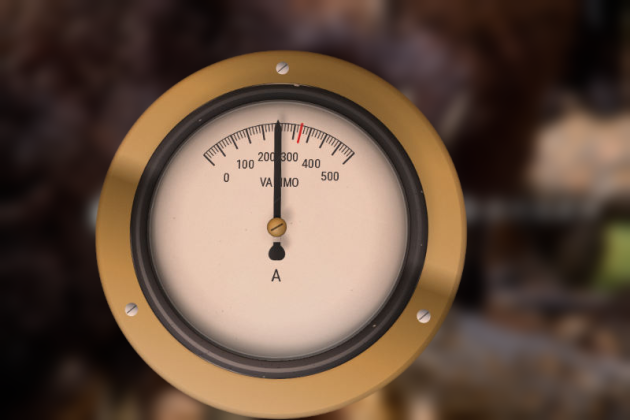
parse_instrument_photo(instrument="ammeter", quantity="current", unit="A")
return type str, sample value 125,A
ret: 250,A
